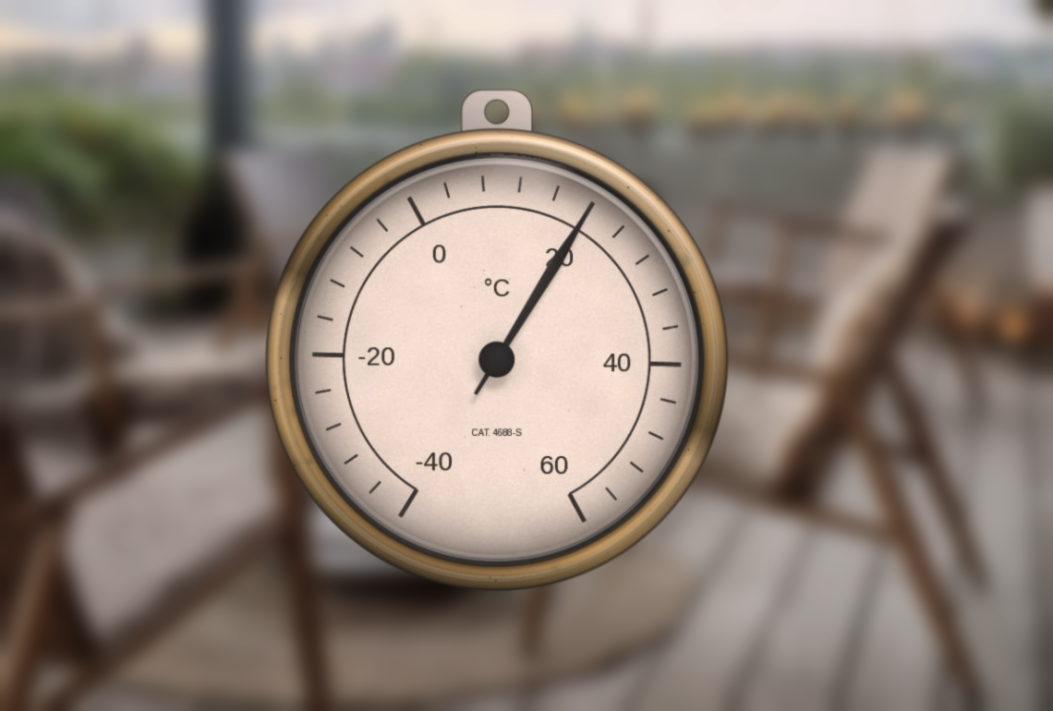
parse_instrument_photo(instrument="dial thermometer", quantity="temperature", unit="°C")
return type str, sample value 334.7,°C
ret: 20,°C
